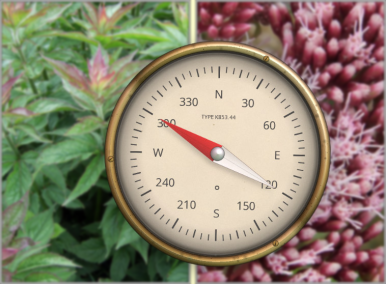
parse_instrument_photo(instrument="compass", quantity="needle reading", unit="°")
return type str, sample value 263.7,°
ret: 300,°
